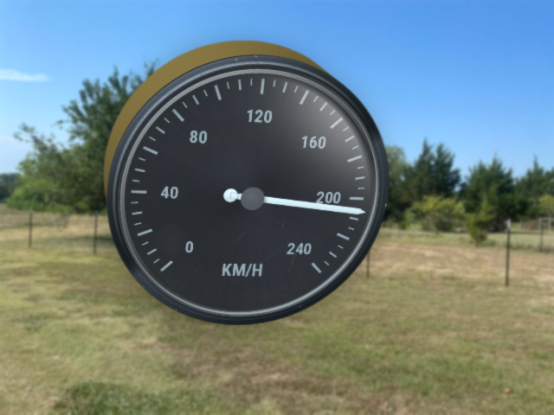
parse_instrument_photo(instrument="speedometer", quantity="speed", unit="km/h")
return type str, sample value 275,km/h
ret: 205,km/h
